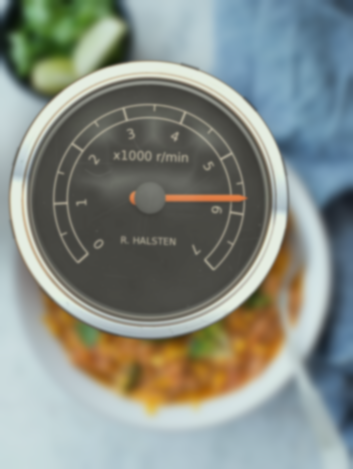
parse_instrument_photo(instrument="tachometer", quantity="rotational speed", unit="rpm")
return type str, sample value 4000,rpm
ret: 5750,rpm
